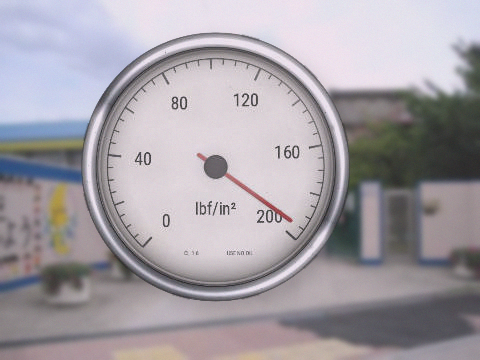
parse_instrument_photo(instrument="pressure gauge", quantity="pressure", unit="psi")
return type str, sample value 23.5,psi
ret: 195,psi
